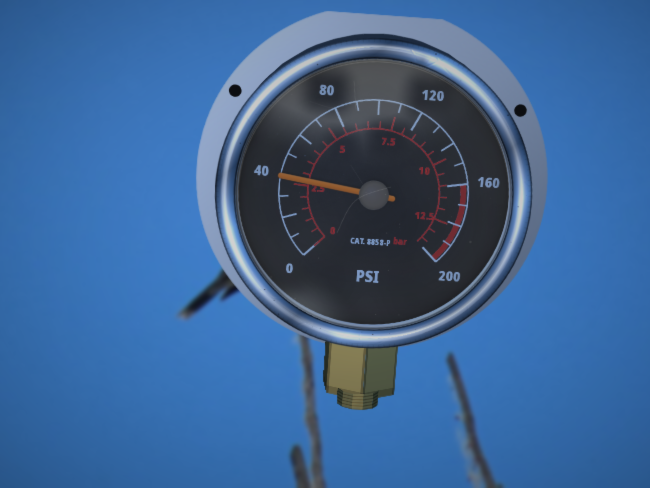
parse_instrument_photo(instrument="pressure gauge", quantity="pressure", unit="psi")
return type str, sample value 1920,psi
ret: 40,psi
